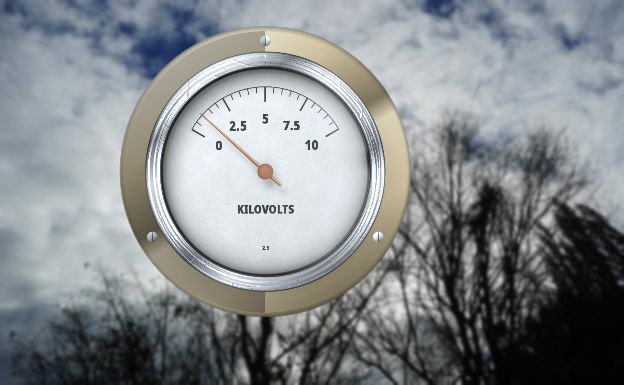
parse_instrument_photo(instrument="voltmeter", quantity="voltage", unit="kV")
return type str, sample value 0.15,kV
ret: 1,kV
